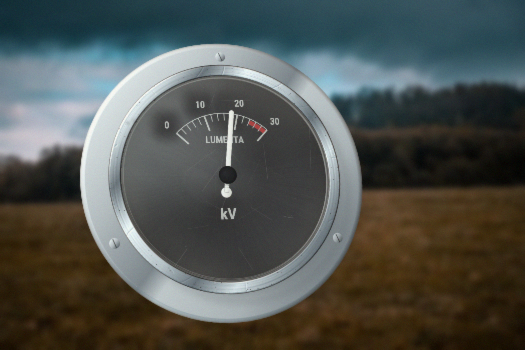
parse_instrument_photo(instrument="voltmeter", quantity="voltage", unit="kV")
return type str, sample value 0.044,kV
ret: 18,kV
